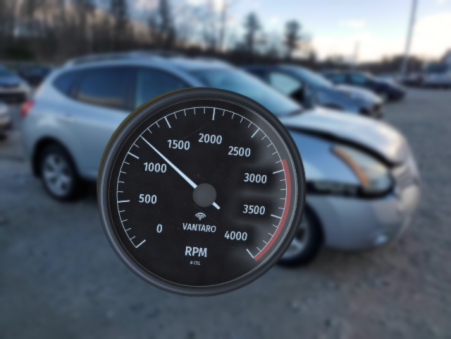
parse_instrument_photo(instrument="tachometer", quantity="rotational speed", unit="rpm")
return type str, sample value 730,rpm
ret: 1200,rpm
